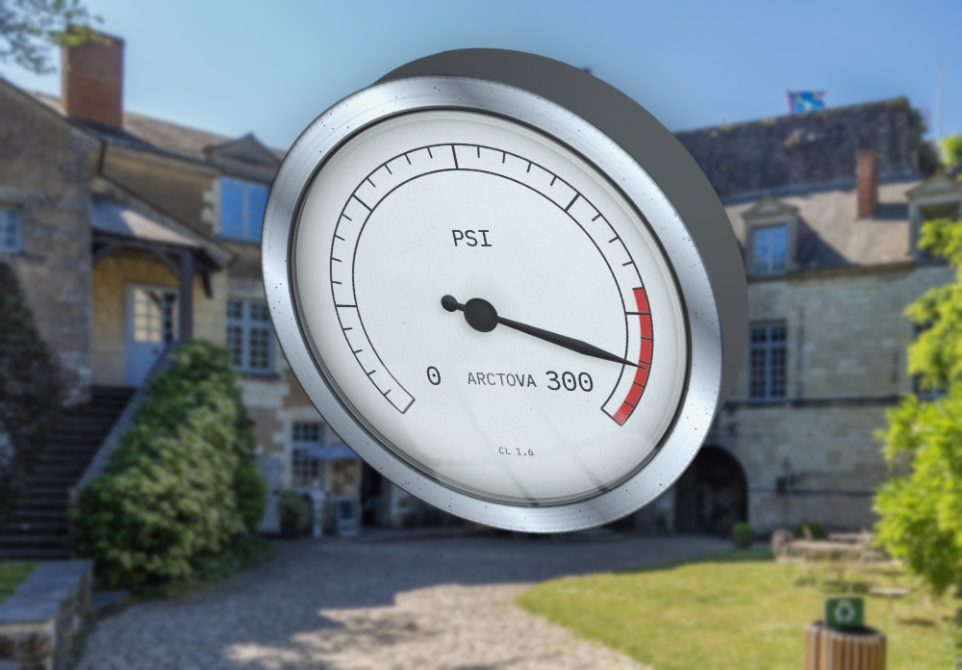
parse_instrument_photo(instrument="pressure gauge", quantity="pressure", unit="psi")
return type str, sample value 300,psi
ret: 270,psi
